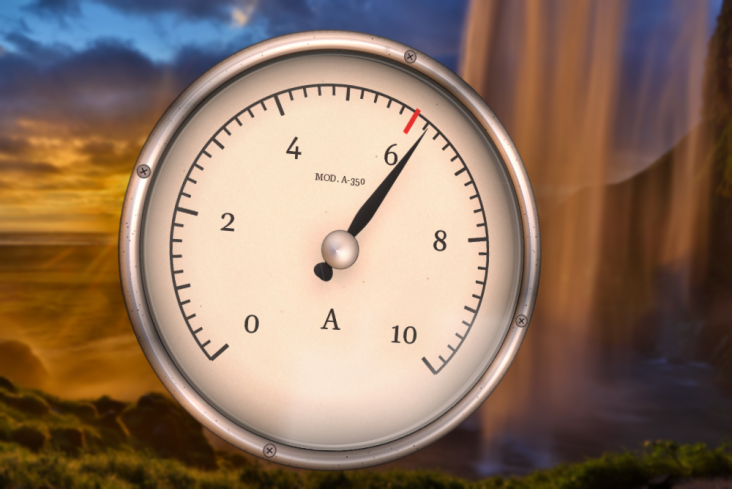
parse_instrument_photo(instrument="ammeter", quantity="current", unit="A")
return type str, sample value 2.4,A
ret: 6.2,A
